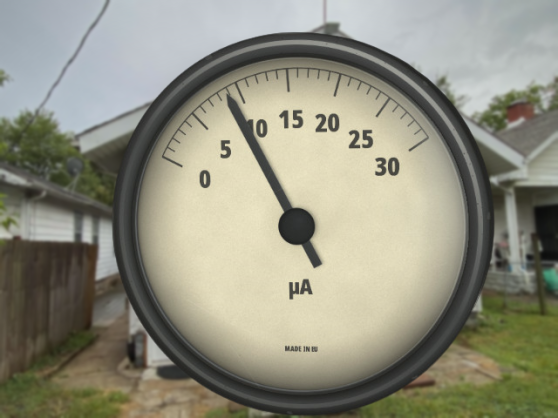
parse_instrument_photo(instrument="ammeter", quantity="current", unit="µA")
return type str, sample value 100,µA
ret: 9,µA
